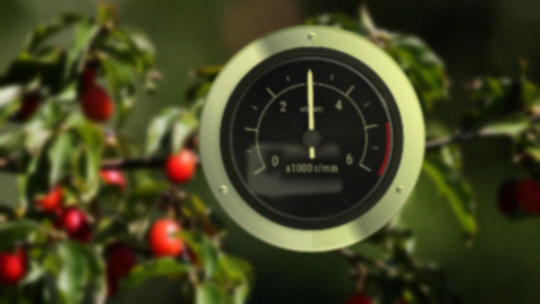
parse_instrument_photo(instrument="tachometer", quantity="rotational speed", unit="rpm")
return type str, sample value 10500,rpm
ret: 3000,rpm
